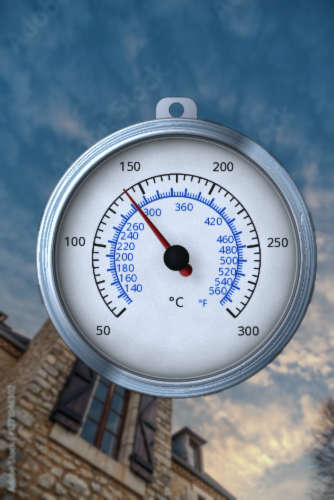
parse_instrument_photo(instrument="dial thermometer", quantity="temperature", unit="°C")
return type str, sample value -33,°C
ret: 140,°C
